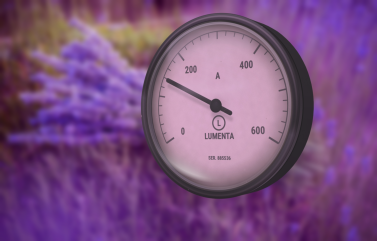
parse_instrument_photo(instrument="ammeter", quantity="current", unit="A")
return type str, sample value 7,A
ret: 140,A
